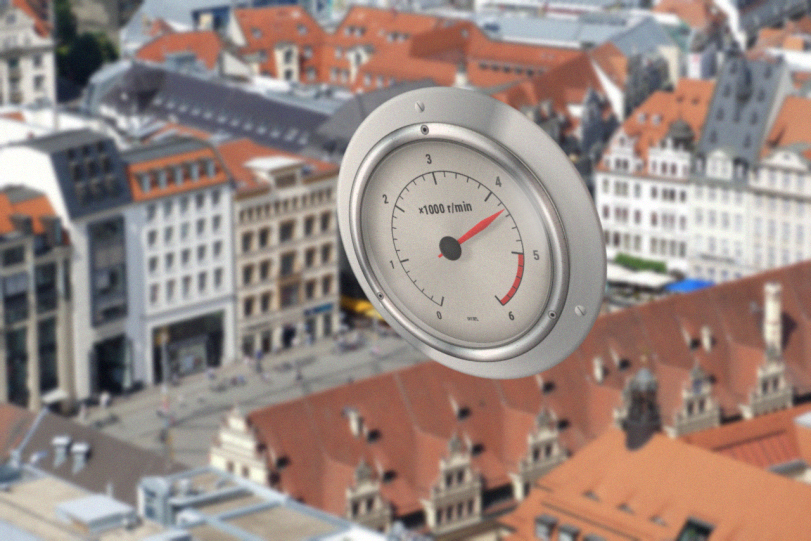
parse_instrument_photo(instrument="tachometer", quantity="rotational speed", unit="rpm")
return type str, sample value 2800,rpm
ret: 4300,rpm
